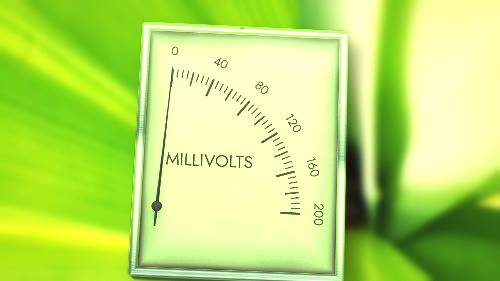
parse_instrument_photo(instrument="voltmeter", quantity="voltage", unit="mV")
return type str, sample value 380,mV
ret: 0,mV
